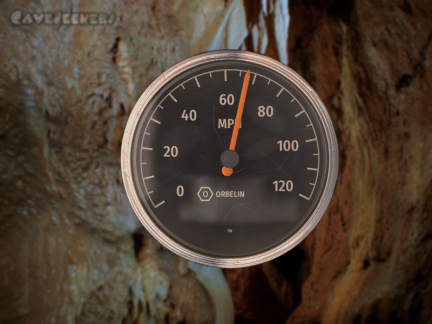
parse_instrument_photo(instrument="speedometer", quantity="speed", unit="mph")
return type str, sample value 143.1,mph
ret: 67.5,mph
